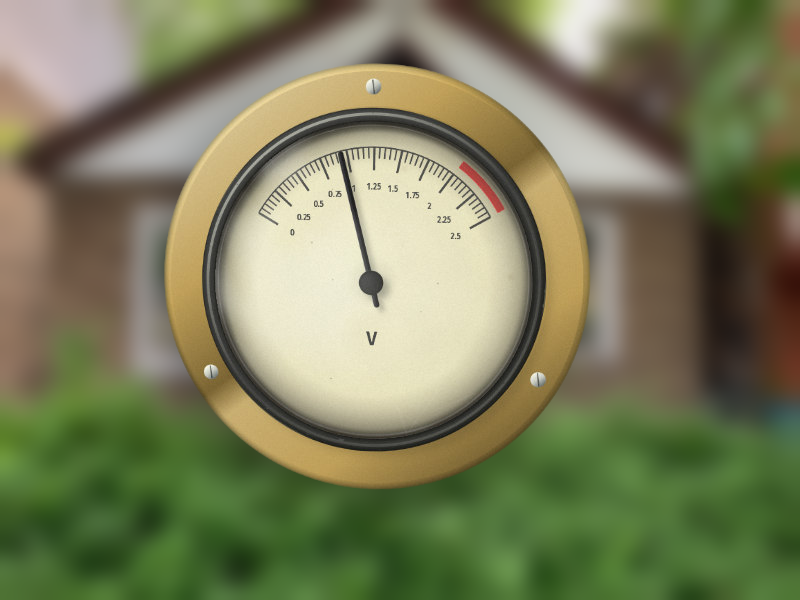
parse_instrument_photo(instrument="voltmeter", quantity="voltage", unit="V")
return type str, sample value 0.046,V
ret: 0.95,V
